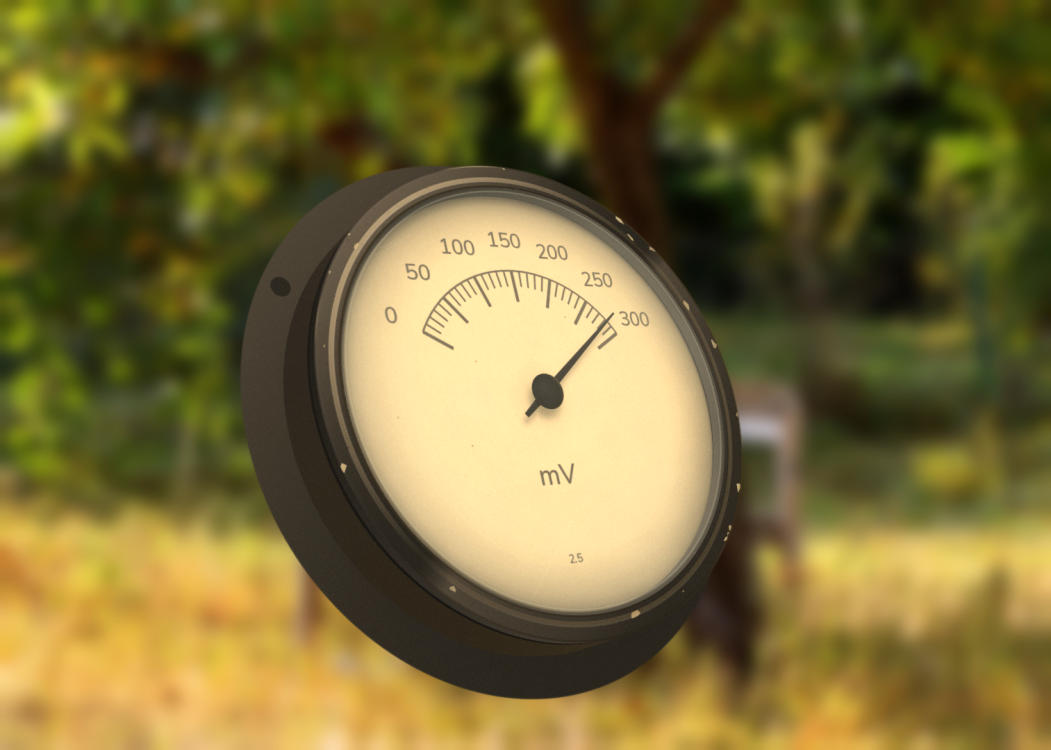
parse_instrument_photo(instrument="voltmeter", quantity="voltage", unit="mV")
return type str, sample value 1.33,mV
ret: 280,mV
